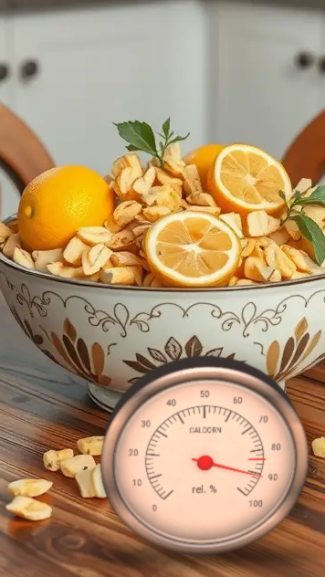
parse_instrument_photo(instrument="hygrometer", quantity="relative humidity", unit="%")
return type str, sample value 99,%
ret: 90,%
